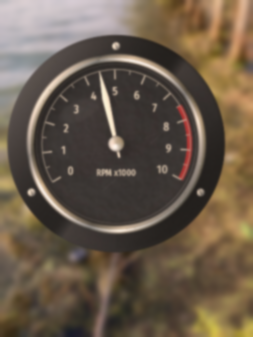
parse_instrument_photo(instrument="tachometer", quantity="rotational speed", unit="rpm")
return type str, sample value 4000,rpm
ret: 4500,rpm
